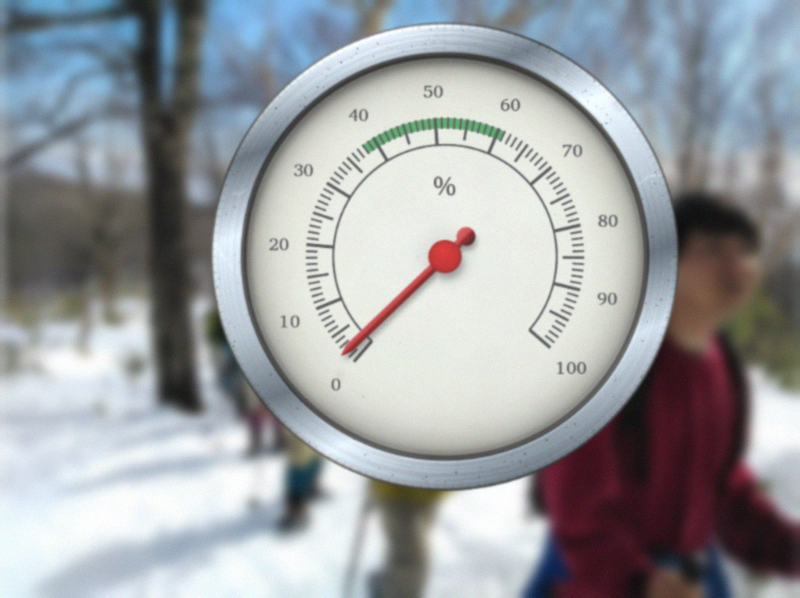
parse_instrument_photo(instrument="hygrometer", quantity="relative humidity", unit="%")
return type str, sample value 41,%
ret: 2,%
